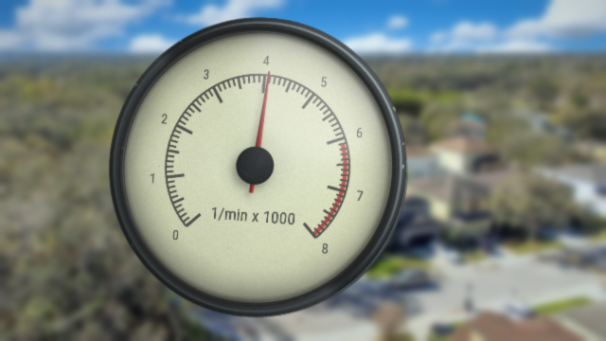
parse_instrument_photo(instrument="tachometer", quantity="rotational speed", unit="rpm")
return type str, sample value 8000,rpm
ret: 4100,rpm
